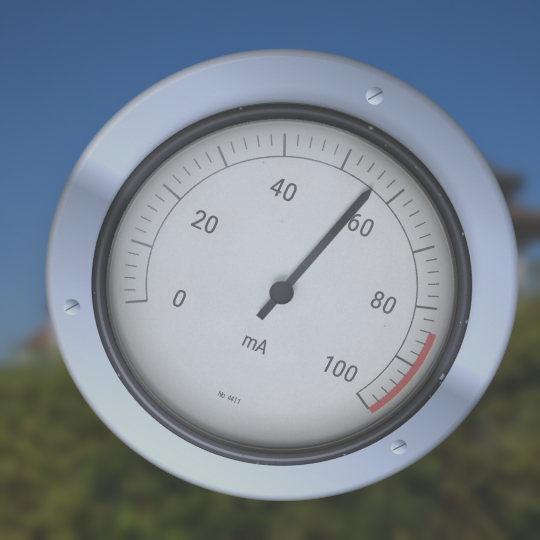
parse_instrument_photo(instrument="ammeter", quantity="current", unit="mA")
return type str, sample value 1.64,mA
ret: 56,mA
